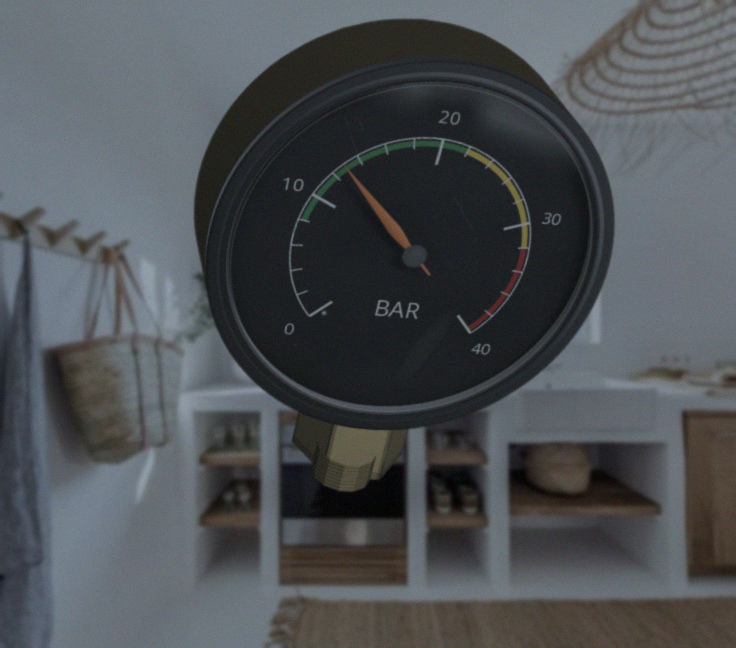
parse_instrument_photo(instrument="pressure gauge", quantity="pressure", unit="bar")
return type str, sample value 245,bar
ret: 13,bar
